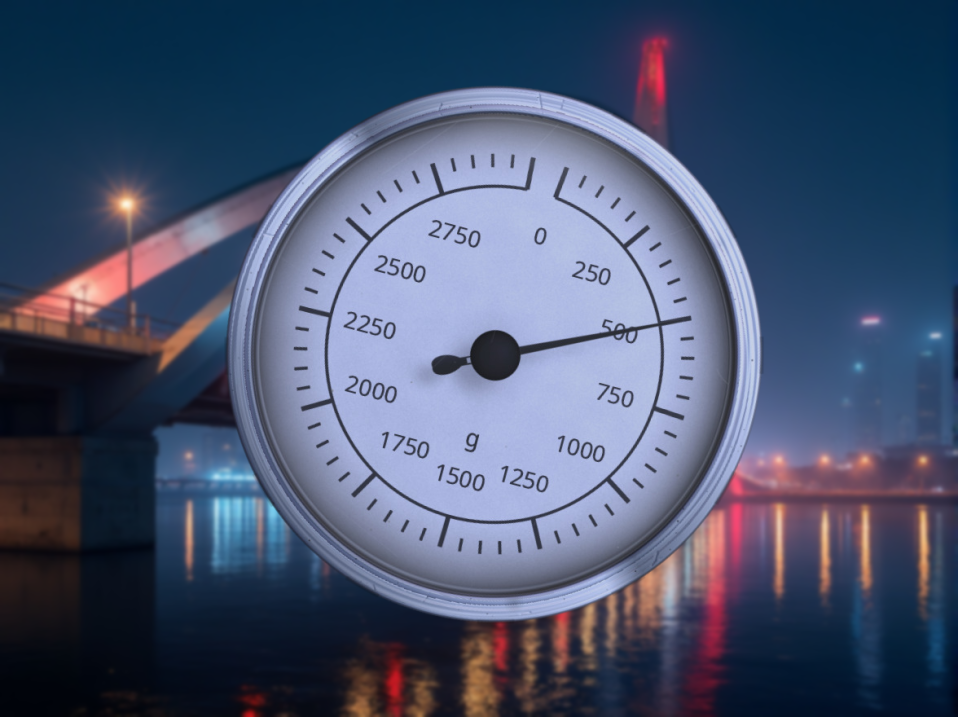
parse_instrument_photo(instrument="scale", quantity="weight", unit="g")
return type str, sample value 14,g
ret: 500,g
